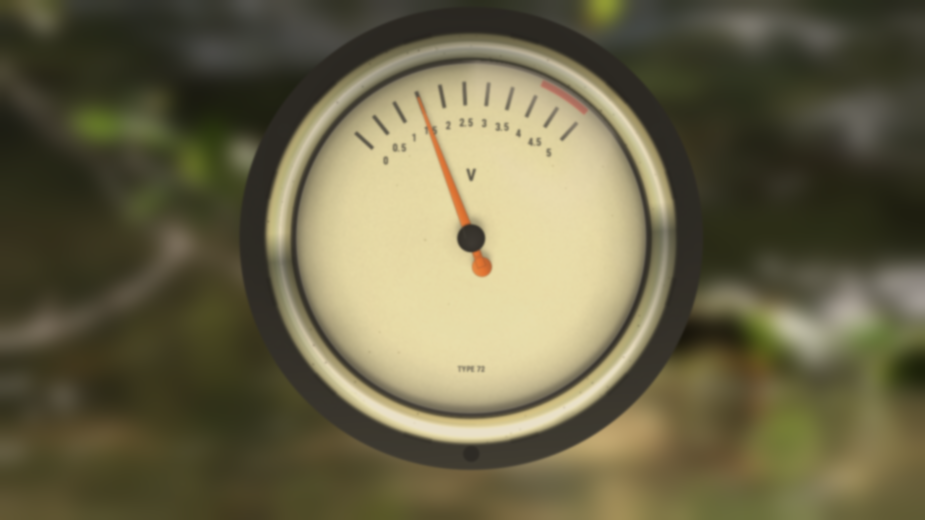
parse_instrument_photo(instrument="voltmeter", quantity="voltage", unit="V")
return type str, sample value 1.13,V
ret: 1.5,V
